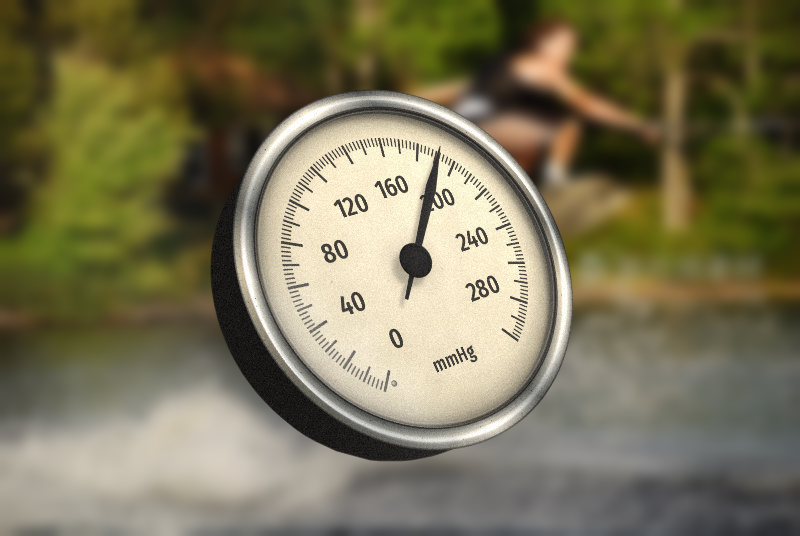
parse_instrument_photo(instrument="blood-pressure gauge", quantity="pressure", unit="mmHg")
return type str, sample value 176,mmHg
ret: 190,mmHg
